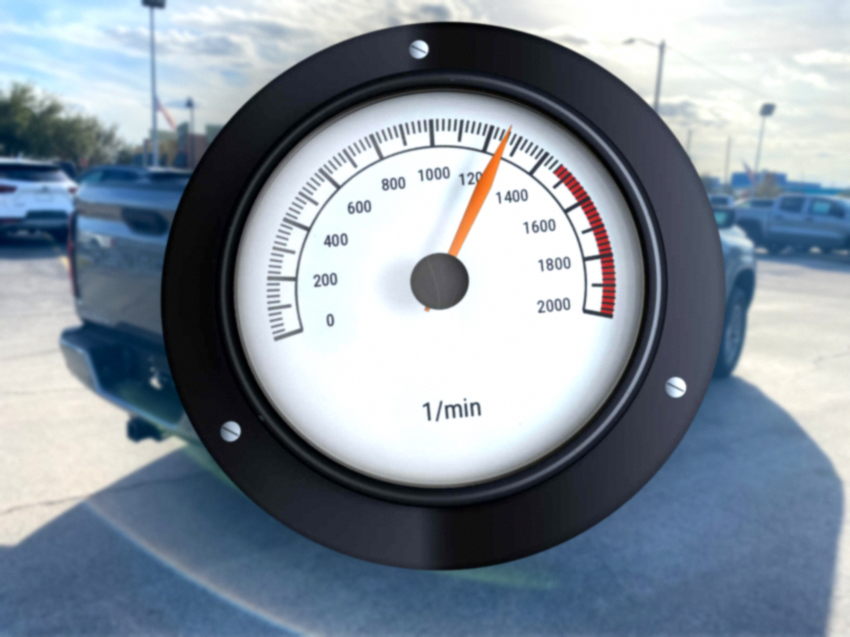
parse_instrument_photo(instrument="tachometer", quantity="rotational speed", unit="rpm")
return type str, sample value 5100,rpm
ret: 1260,rpm
